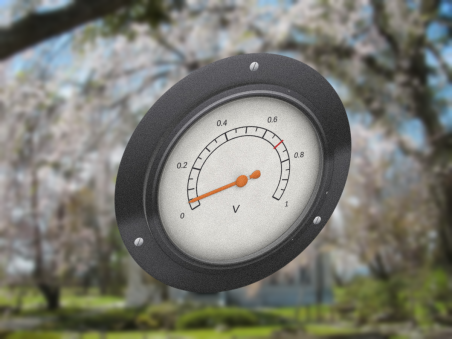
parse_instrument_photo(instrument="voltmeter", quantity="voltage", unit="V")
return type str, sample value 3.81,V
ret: 0.05,V
